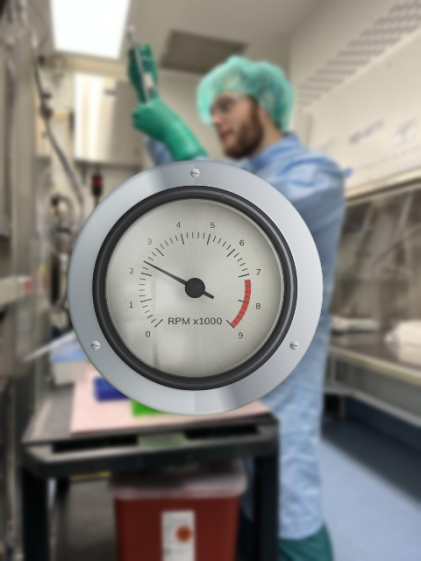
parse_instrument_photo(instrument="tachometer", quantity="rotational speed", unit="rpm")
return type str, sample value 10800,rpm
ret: 2400,rpm
